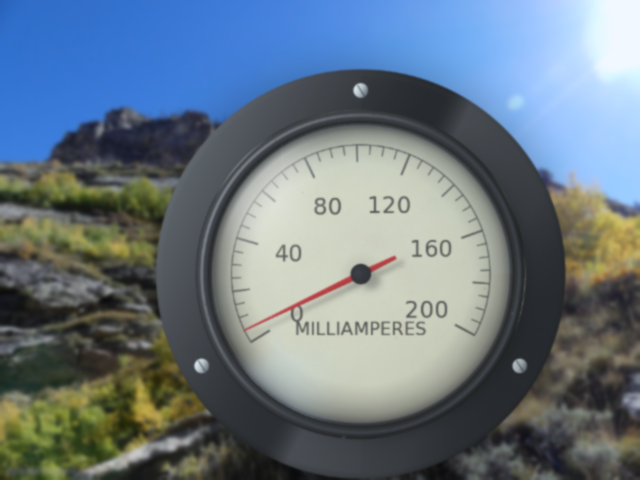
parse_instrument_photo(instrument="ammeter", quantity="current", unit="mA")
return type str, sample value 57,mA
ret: 5,mA
